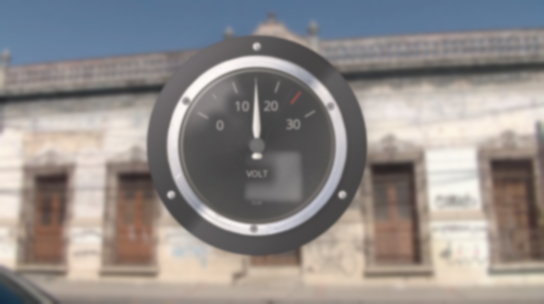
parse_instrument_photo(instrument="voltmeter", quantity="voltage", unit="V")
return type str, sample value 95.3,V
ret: 15,V
